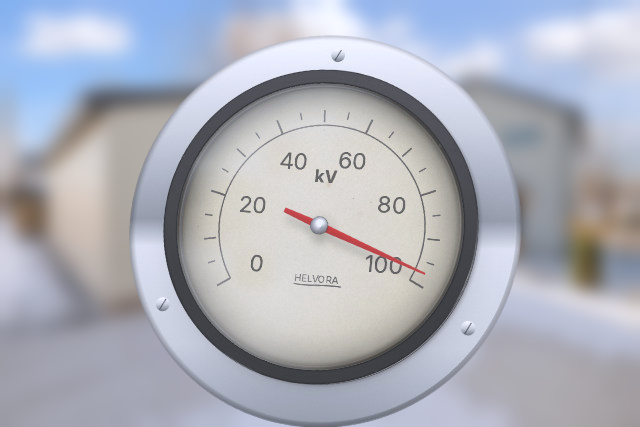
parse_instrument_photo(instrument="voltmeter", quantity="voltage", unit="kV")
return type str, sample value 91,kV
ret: 97.5,kV
